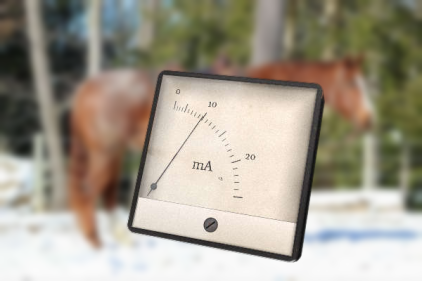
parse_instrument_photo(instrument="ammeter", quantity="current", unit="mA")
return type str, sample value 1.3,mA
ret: 10,mA
